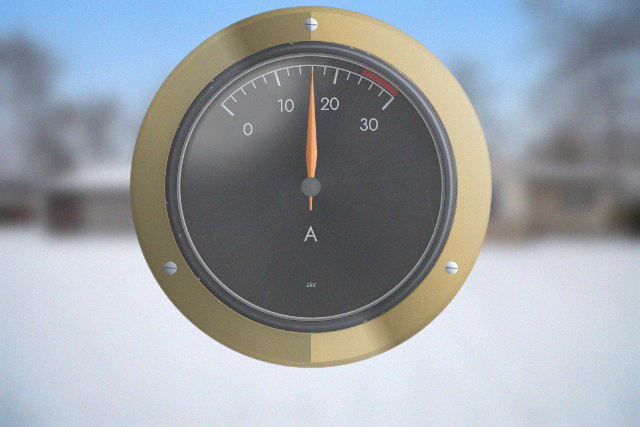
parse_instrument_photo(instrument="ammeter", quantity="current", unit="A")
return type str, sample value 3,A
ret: 16,A
